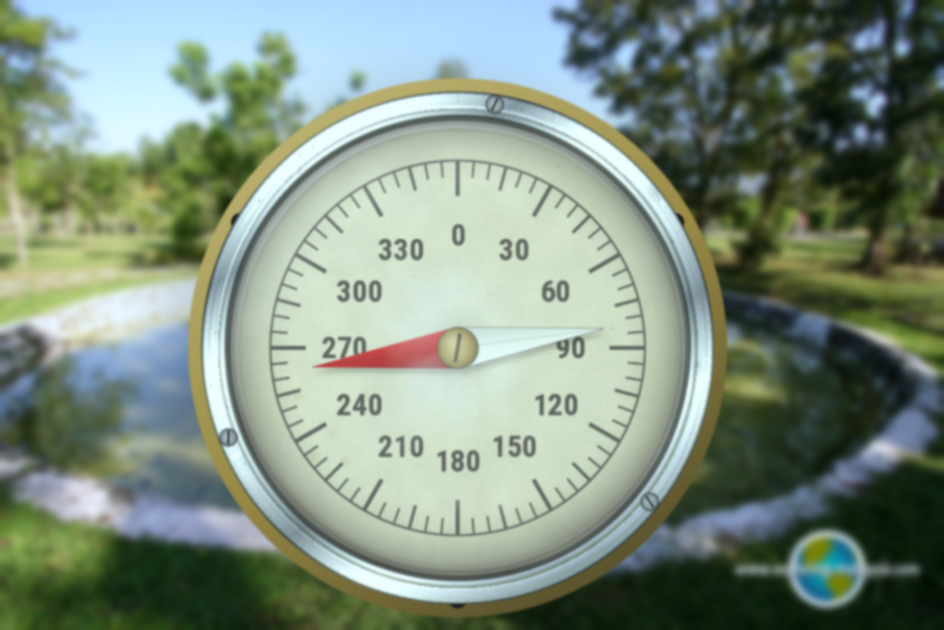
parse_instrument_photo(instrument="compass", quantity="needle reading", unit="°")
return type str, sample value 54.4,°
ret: 262.5,°
